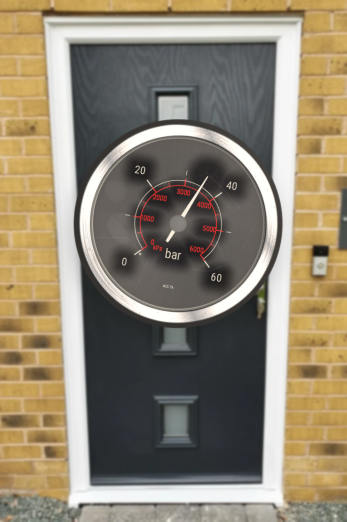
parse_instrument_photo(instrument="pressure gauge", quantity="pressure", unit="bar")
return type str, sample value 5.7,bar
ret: 35,bar
